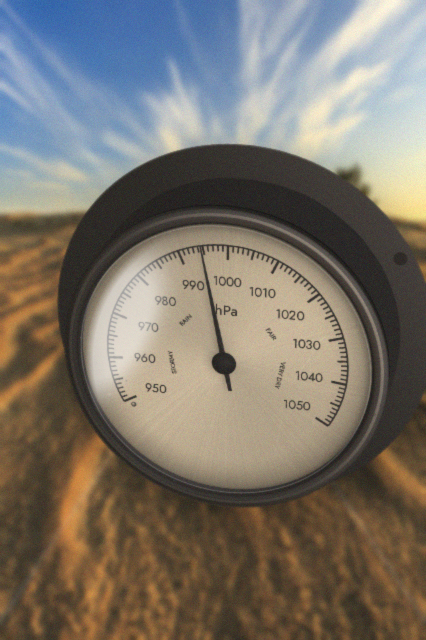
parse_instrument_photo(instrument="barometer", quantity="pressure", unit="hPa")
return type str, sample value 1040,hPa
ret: 995,hPa
